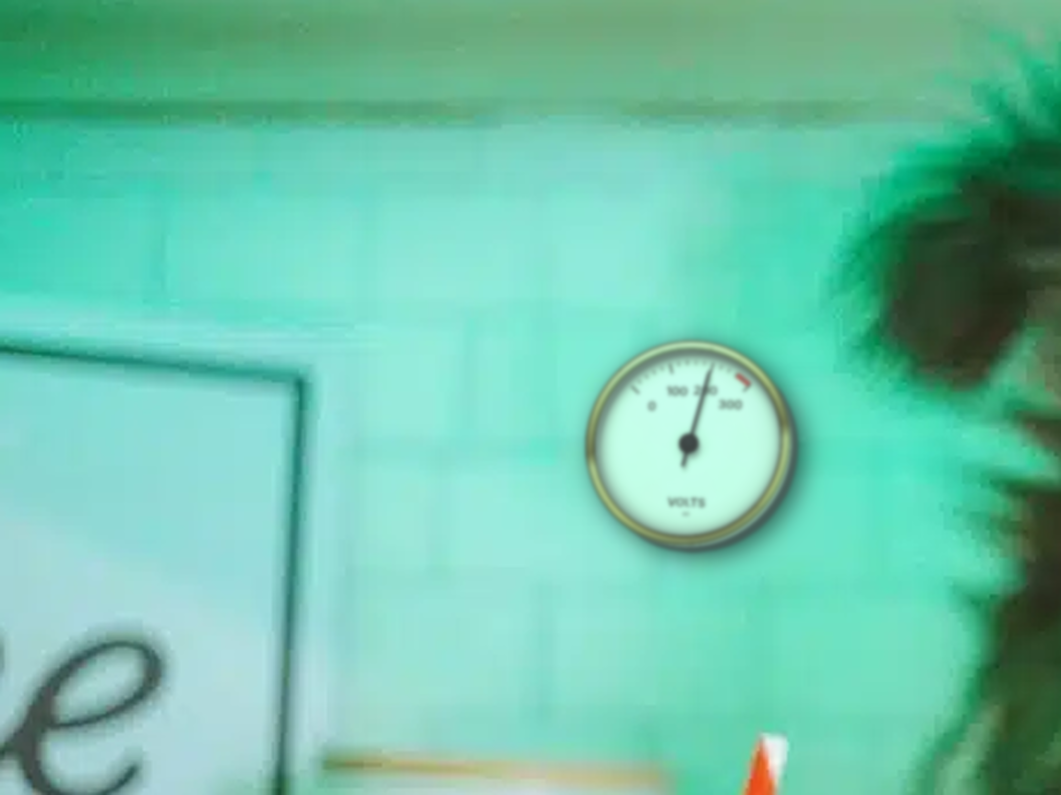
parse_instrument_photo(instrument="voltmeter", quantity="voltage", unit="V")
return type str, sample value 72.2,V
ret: 200,V
